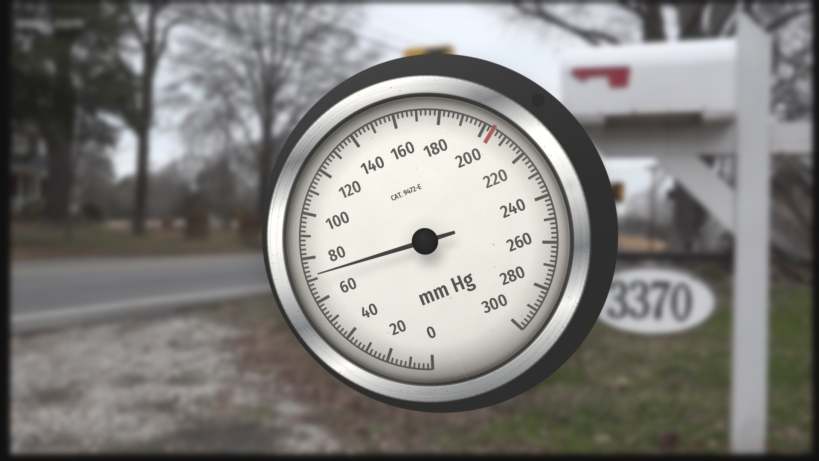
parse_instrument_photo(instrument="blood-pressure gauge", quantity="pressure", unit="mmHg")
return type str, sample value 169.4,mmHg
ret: 72,mmHg
